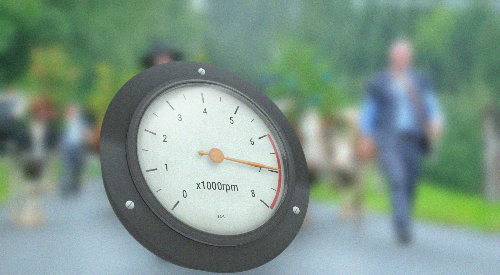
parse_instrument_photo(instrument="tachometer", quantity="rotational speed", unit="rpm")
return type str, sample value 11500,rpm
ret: 7000,rpm
